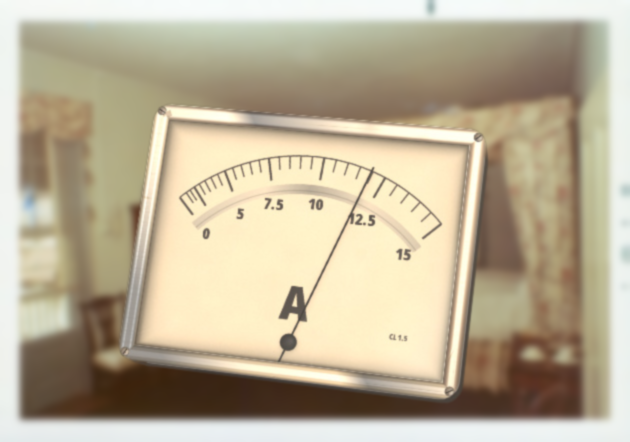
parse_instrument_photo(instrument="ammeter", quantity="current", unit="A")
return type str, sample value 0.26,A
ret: 12,A
